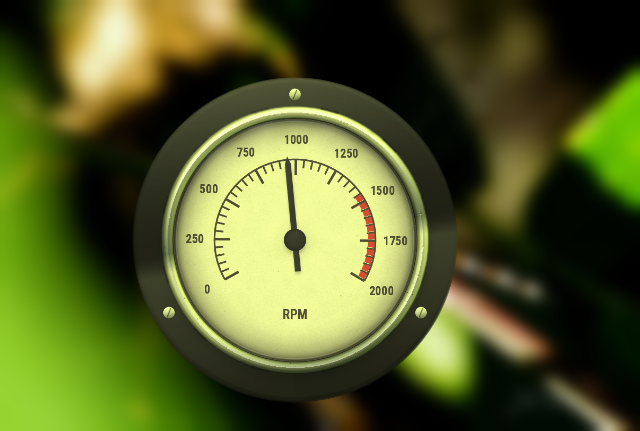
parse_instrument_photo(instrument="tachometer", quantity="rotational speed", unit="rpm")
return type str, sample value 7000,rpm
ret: 950,rpm
